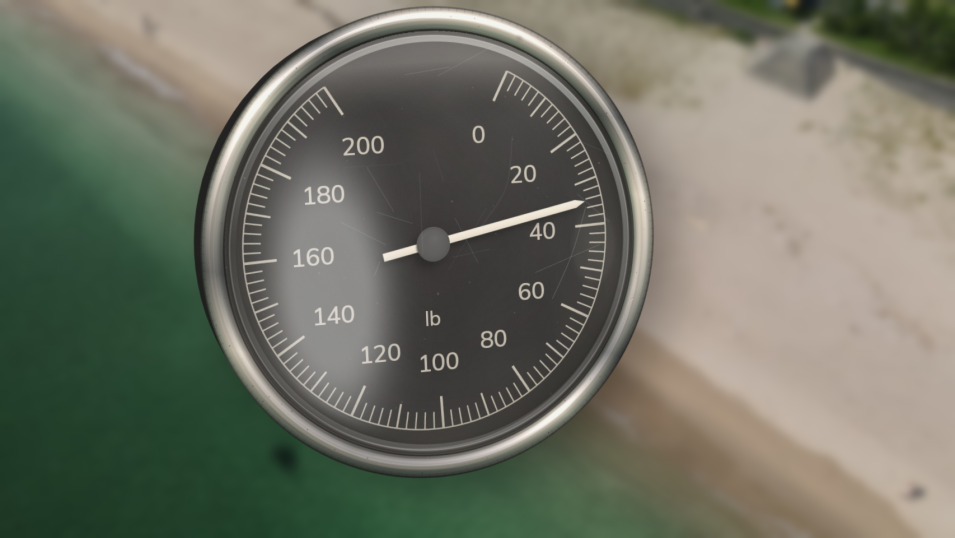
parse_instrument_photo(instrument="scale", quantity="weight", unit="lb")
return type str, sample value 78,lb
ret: 34,lb
